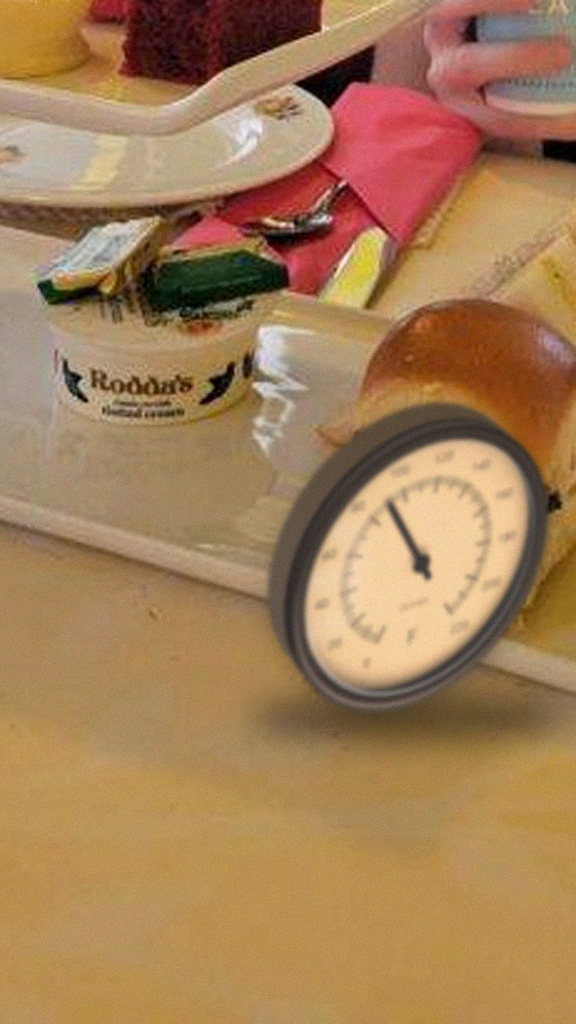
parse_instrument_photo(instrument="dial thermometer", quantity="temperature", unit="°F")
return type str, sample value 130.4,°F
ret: 90,°F
